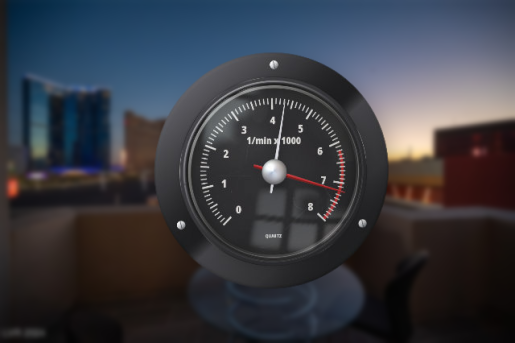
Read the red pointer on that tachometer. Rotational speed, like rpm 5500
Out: rpm 7200
